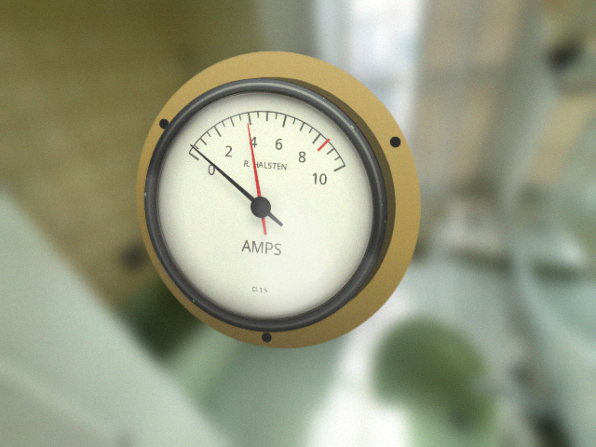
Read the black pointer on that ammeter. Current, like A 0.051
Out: A 0.5
